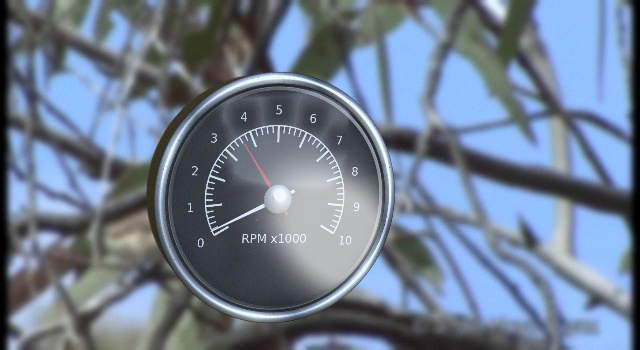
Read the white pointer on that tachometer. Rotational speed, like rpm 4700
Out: rpm 200
